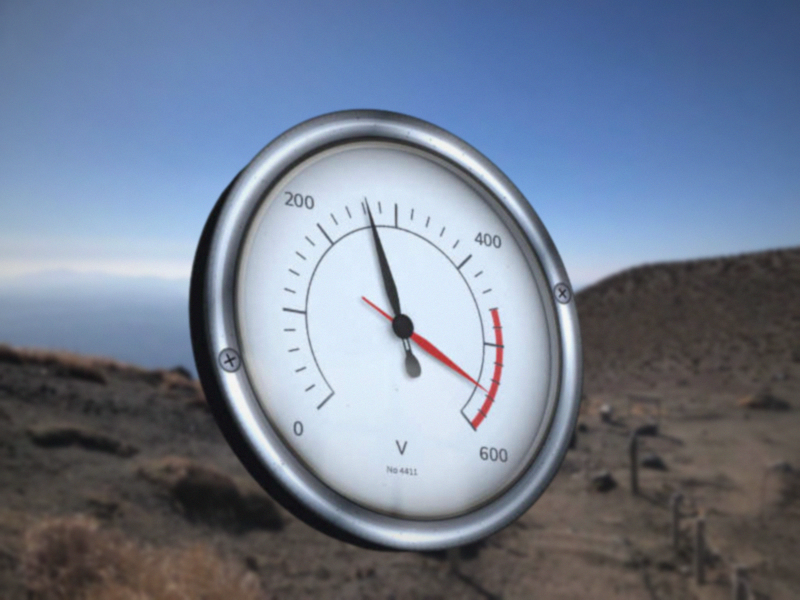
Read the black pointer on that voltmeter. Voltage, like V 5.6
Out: V 260
